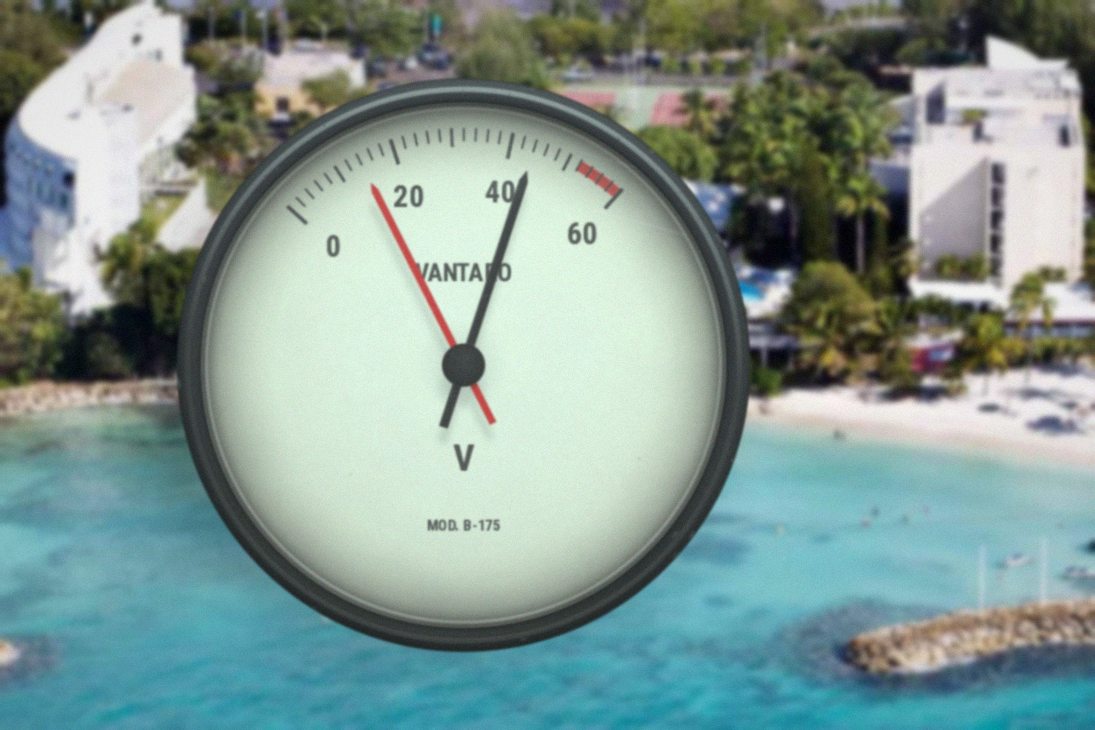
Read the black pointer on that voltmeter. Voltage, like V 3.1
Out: V 44
